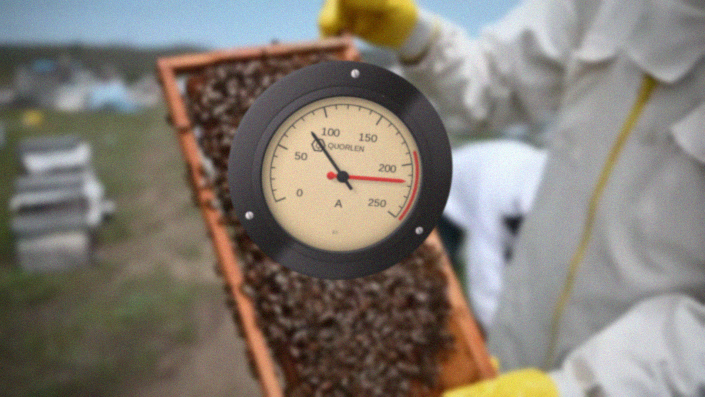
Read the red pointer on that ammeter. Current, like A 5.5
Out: A 215
